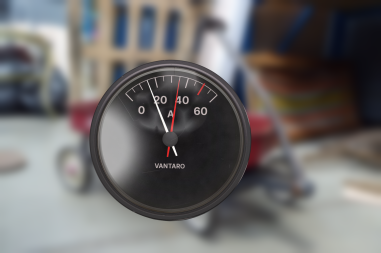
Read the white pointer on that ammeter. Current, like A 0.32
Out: A 15
